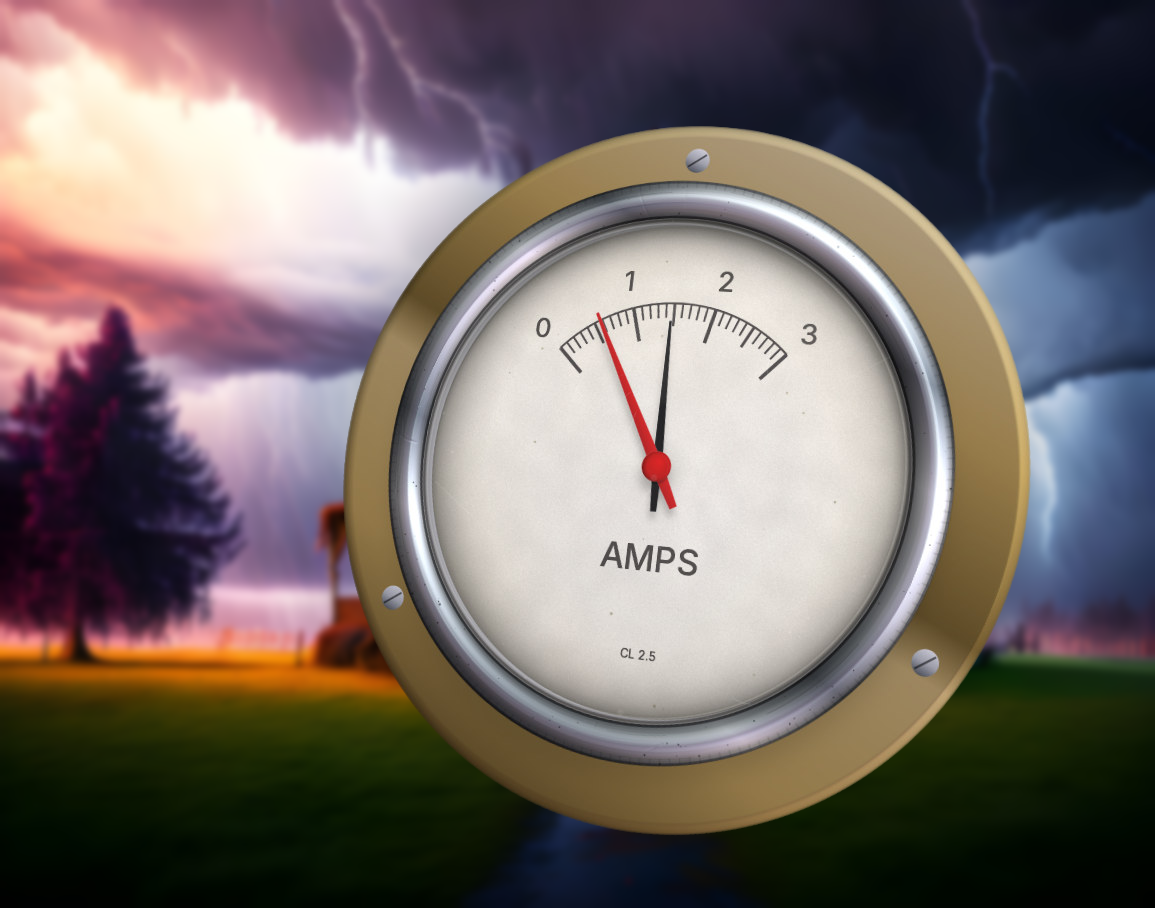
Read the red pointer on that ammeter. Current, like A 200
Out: A 0.6
